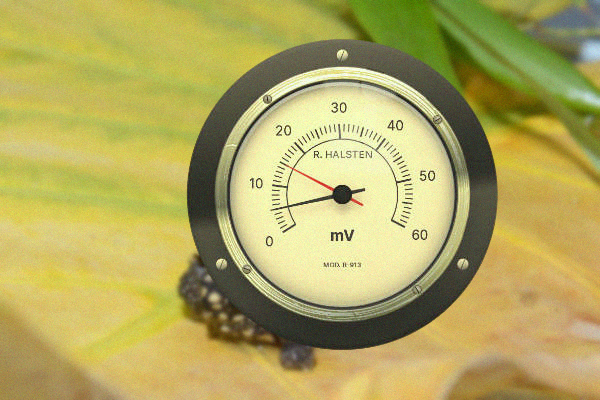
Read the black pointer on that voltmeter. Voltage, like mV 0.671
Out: mV 5
